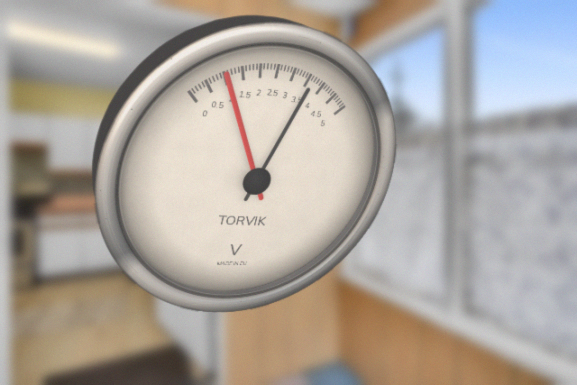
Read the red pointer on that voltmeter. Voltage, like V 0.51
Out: V 1
